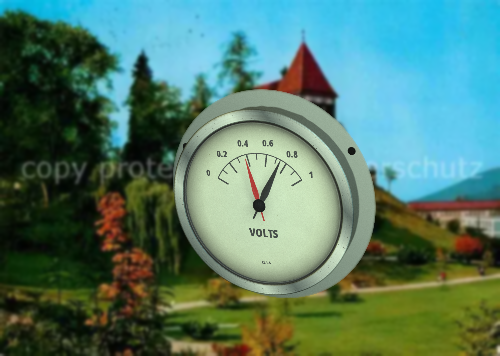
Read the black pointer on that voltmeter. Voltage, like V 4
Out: V 0.75
